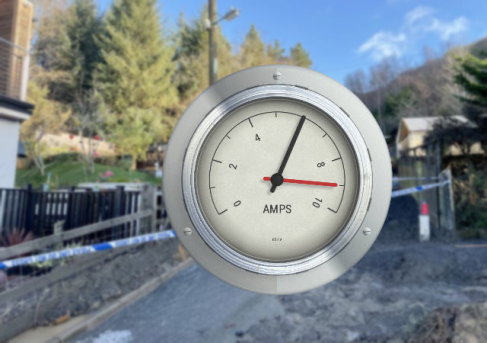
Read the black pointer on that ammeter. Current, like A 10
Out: A 6
